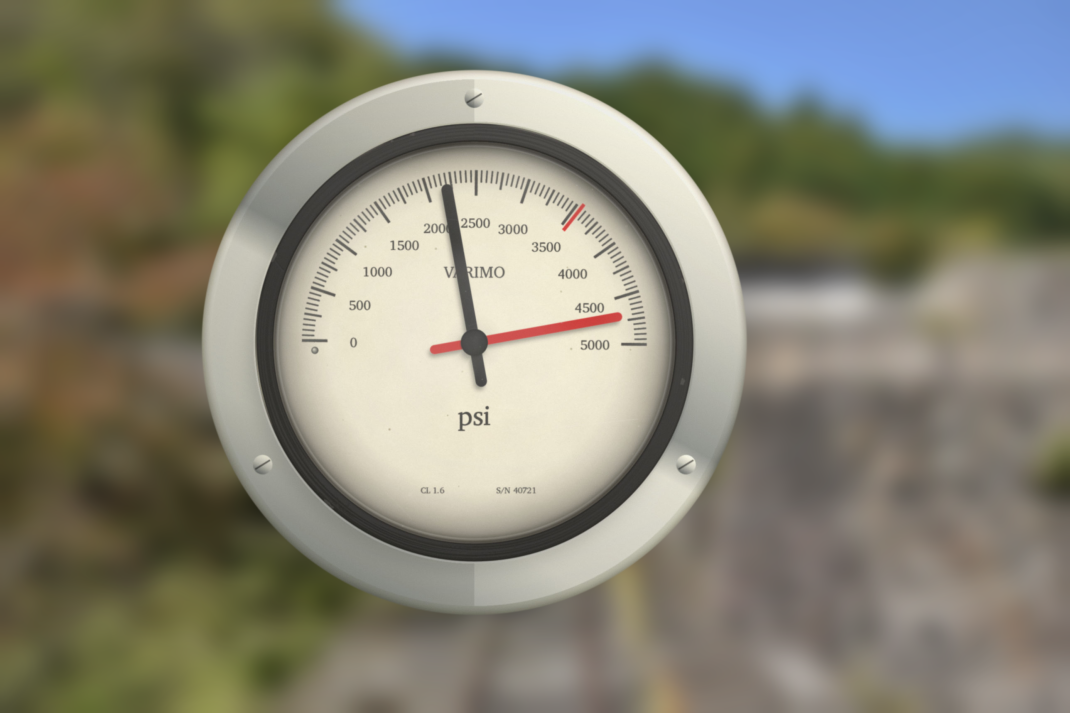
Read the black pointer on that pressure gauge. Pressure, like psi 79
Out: psi 2200
